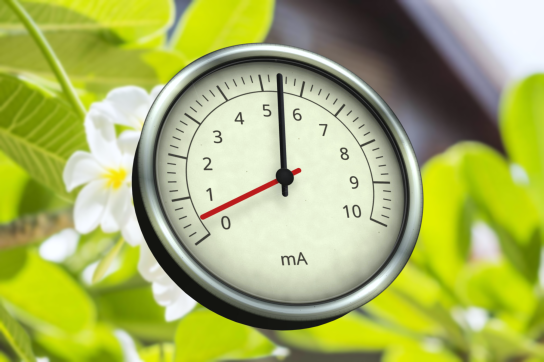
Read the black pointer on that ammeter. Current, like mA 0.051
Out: mA 5.4
